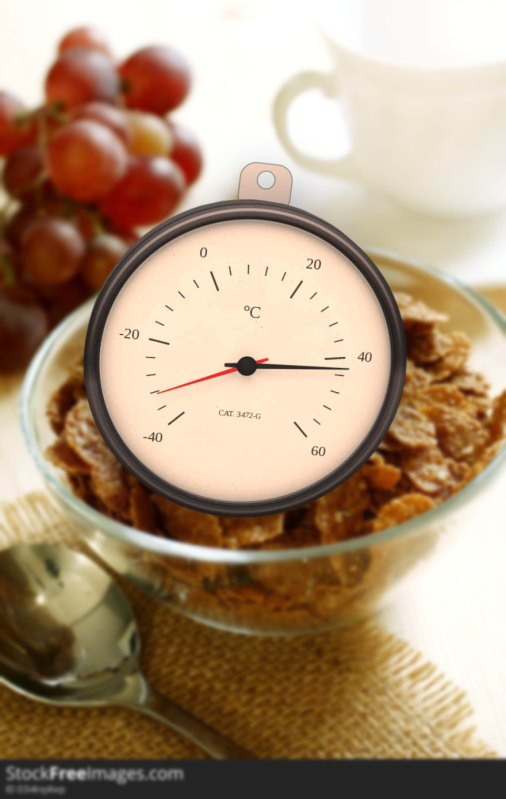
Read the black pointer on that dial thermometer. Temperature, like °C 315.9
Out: °C 42
